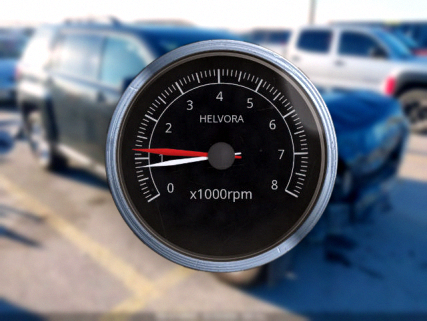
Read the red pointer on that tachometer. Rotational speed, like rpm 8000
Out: rpm 1200
